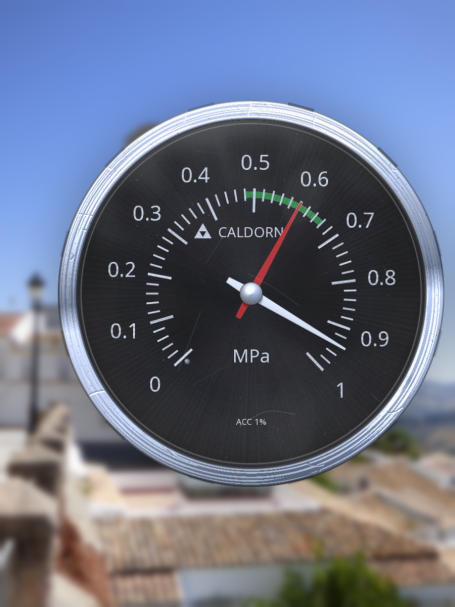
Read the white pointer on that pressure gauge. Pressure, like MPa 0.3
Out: MPa 0.94
